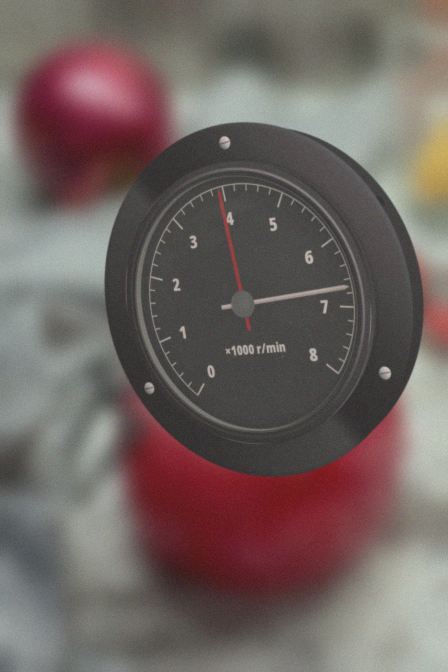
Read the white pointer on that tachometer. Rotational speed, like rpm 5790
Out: rpm 6700
